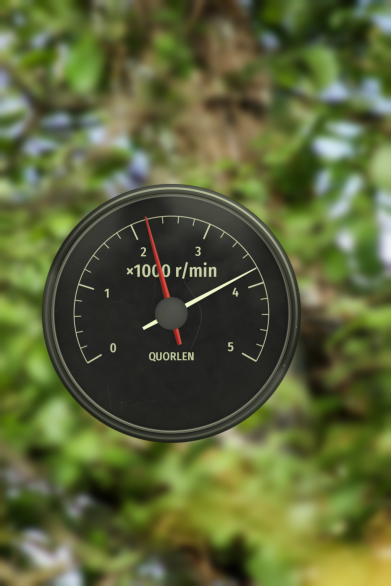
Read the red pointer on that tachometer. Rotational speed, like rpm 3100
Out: rpm 2200
